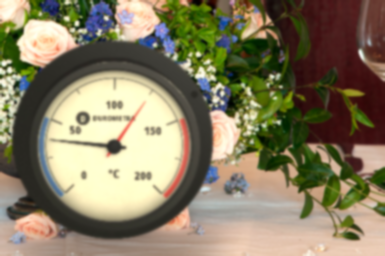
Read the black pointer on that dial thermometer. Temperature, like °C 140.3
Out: °C 37.5
